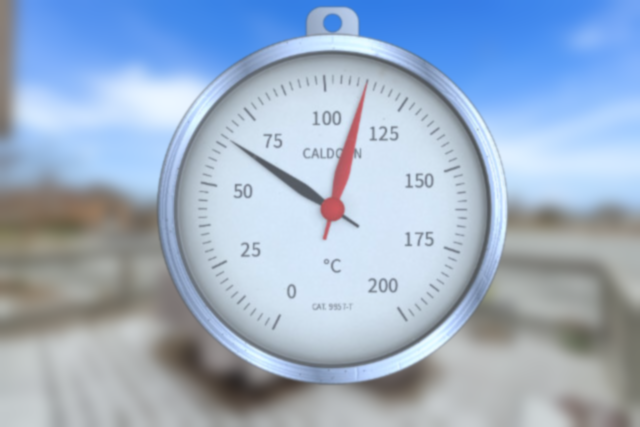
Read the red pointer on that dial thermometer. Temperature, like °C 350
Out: °C 112.5
